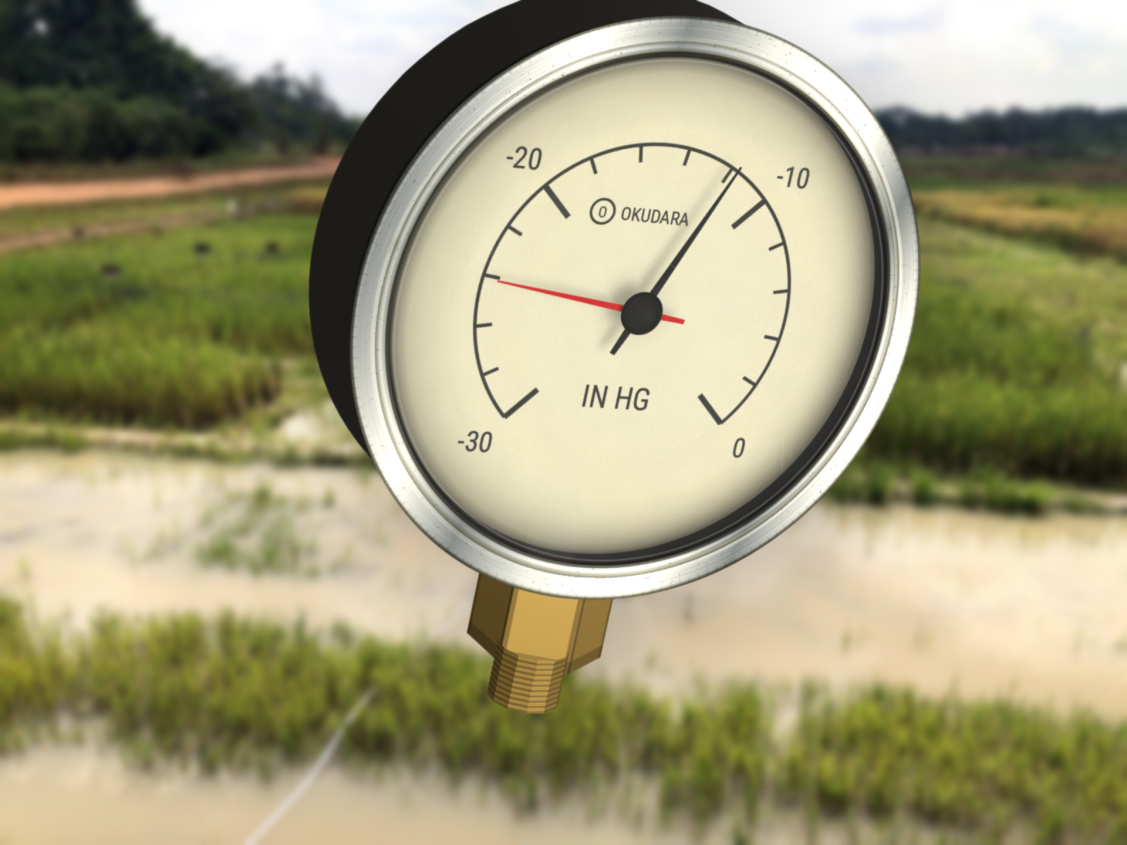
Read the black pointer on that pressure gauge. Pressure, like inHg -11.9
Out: inHg -12
